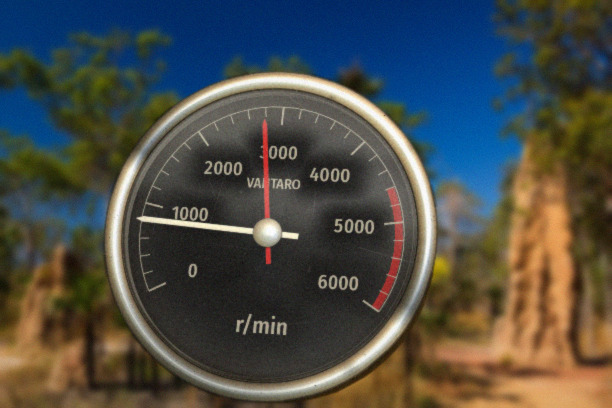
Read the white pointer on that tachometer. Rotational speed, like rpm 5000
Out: rpm 800
